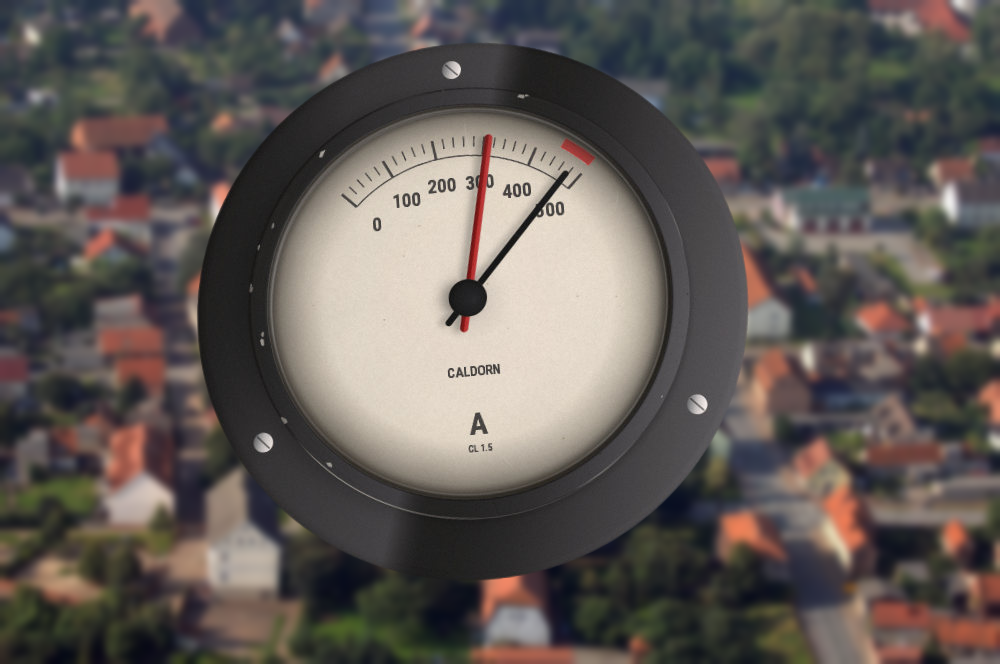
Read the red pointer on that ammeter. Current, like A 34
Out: A 310
